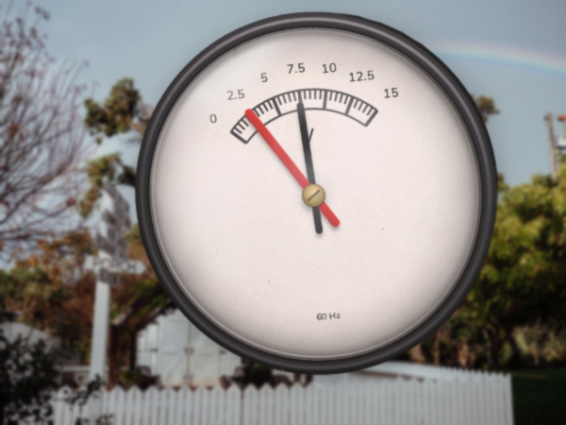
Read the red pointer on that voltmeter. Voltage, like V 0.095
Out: V 2.5
